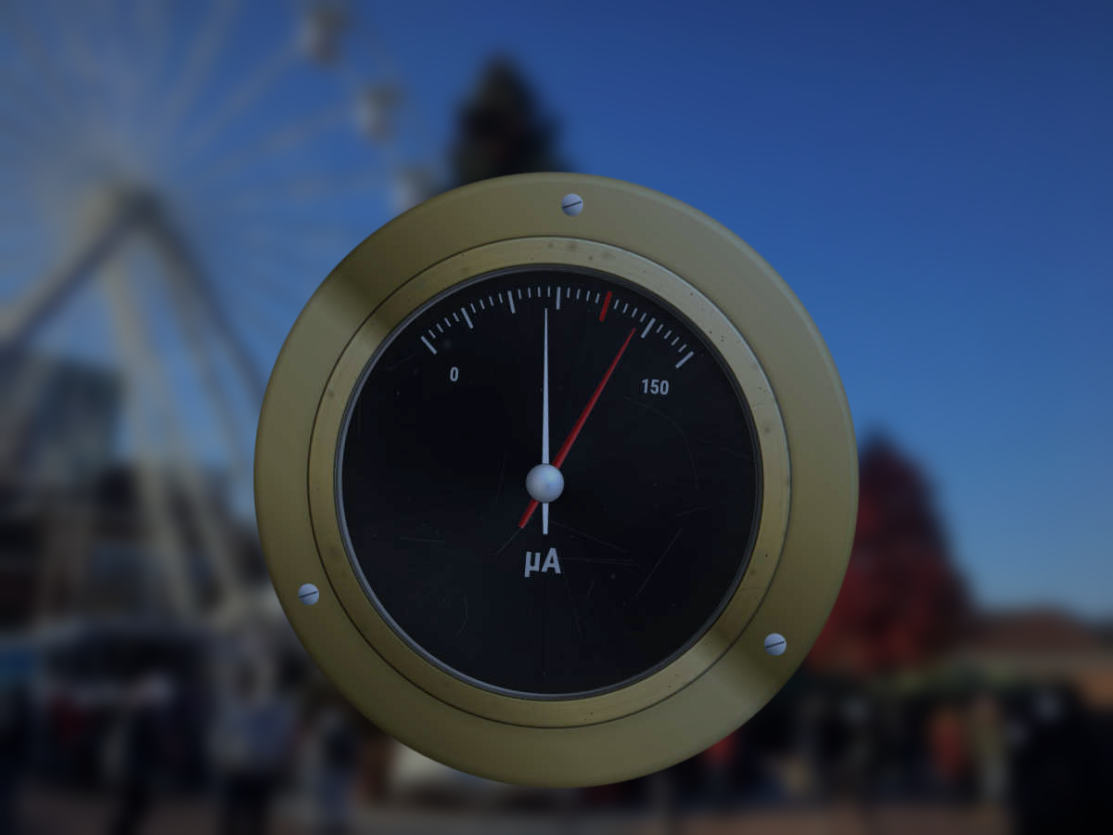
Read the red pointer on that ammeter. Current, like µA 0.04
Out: µA 120
